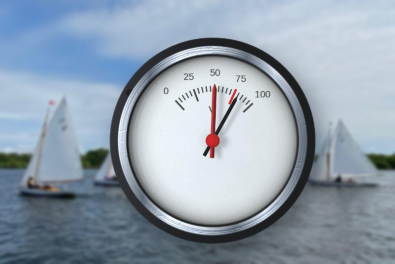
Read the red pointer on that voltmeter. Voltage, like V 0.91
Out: V 50
